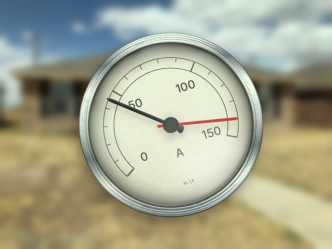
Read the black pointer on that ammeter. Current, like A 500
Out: A 45
